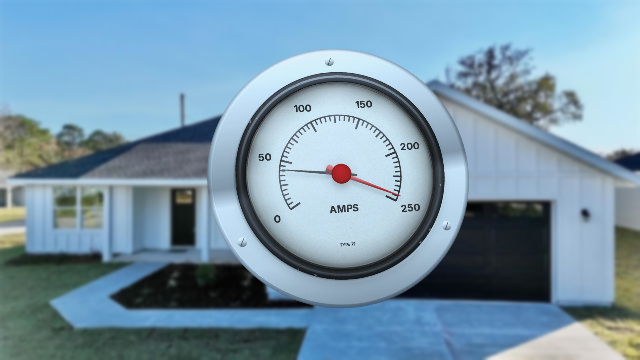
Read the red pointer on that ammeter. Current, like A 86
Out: A 245
